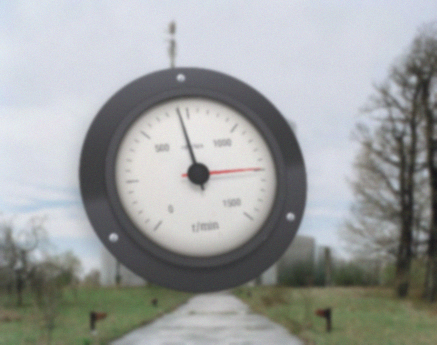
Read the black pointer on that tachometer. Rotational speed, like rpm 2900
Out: rpm 700
